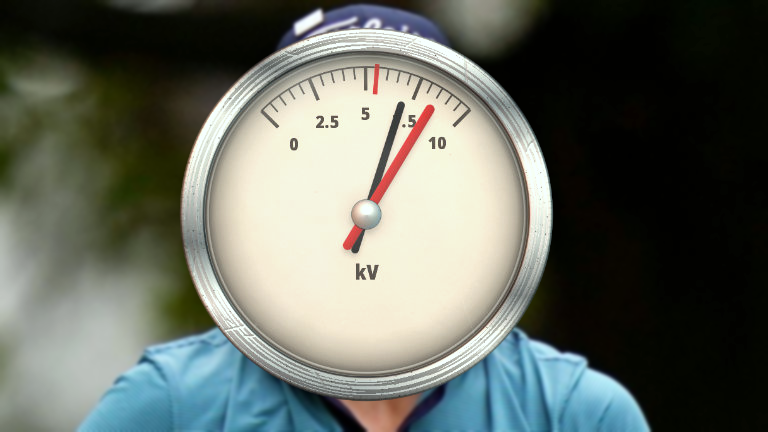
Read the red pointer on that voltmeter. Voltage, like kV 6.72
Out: kV 8.5
